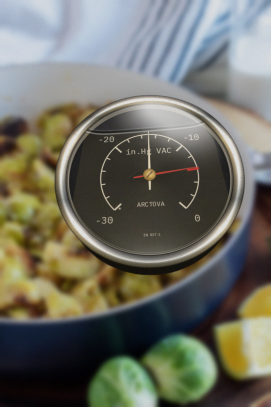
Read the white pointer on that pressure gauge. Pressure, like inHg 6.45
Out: inHg -15
